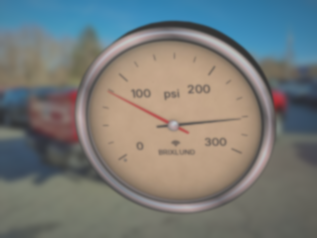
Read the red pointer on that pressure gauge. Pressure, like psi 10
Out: psi 80
